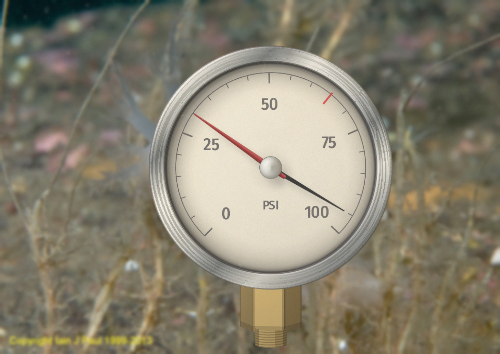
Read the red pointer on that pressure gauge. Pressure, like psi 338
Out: psi 30
